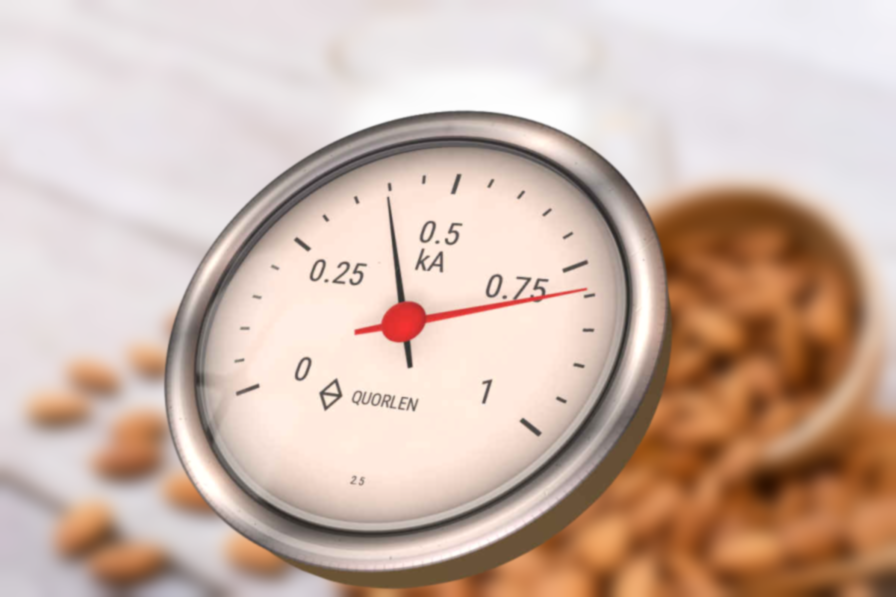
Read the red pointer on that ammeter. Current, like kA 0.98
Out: kA 0.8
